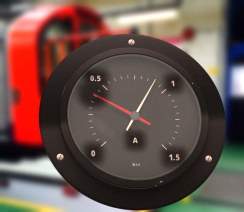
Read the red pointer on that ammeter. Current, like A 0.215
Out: A 0.4
